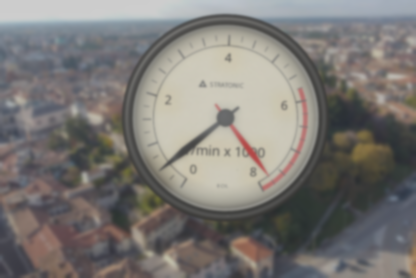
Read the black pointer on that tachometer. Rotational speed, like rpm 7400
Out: rpm 500
